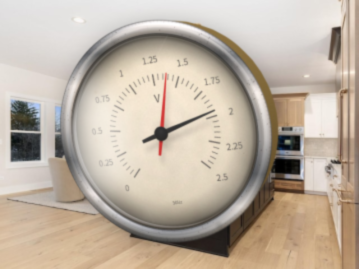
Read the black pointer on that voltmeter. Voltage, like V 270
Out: V 1.95
